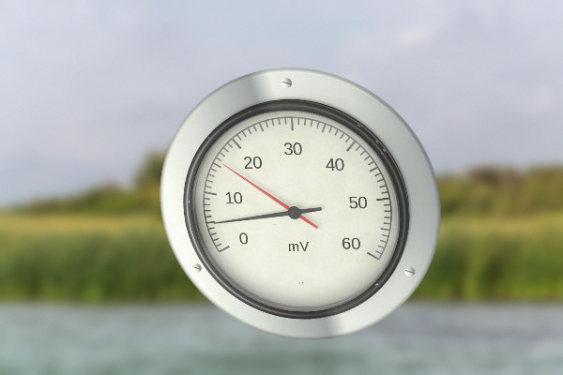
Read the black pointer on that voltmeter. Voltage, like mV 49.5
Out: mV 5
